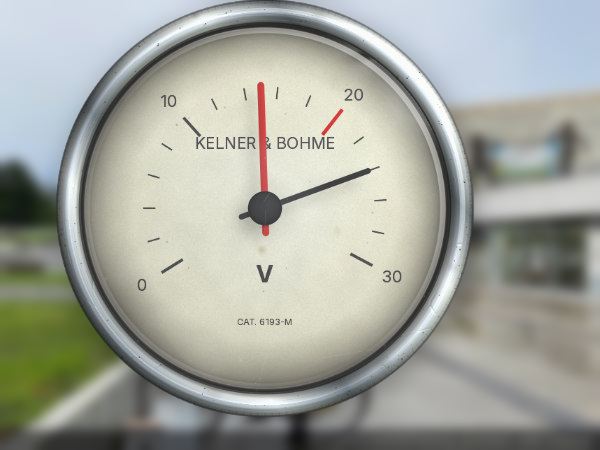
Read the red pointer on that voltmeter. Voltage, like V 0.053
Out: V 15
